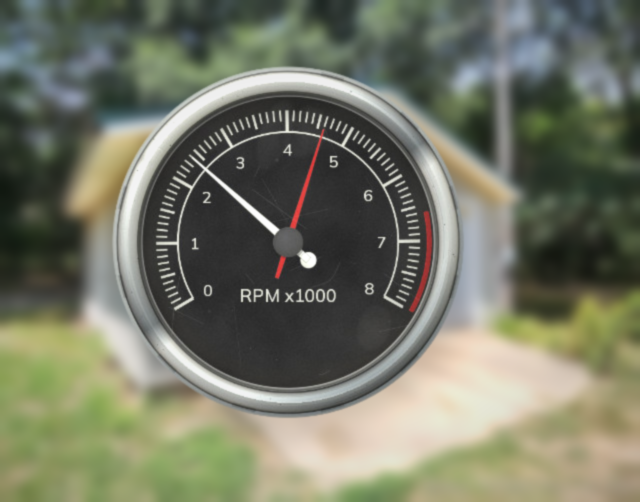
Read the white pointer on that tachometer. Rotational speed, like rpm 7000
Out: rpm 2400
